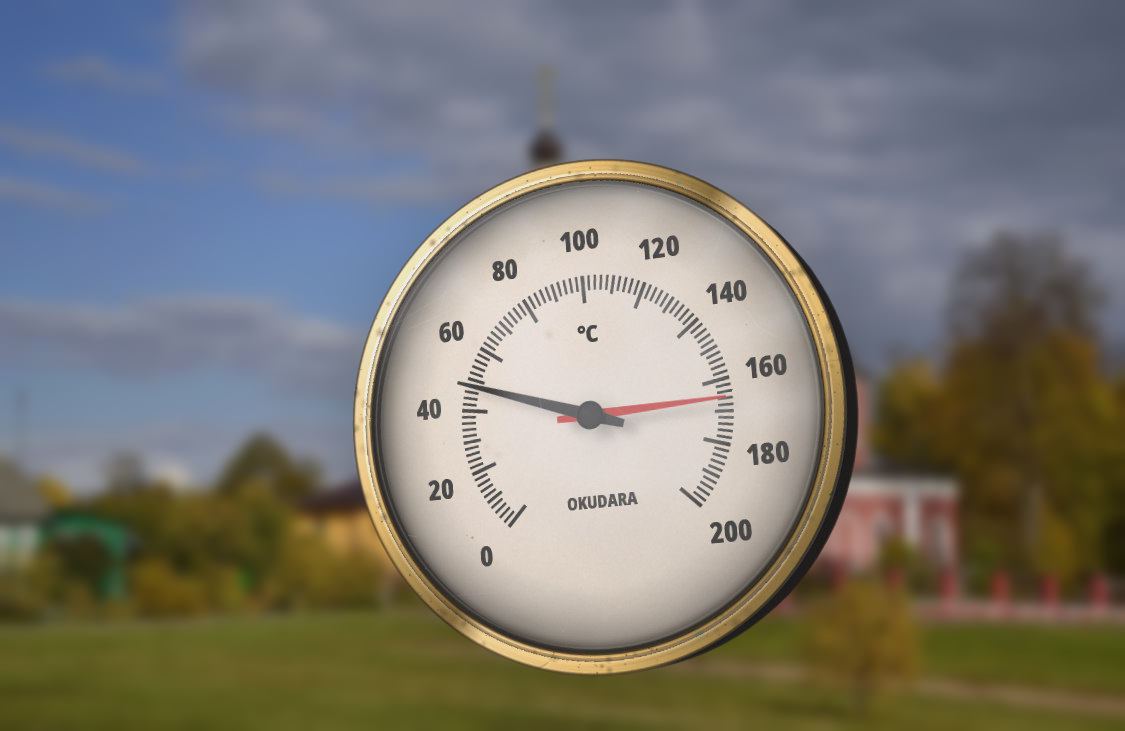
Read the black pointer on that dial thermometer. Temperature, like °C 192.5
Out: °C 48
